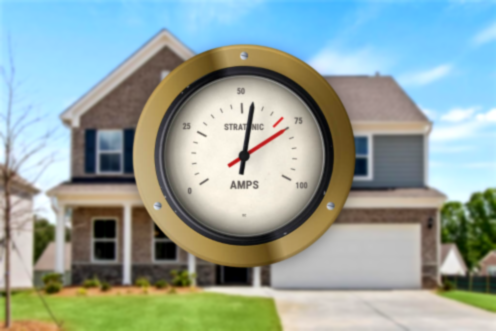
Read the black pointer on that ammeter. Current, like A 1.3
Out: A 55
